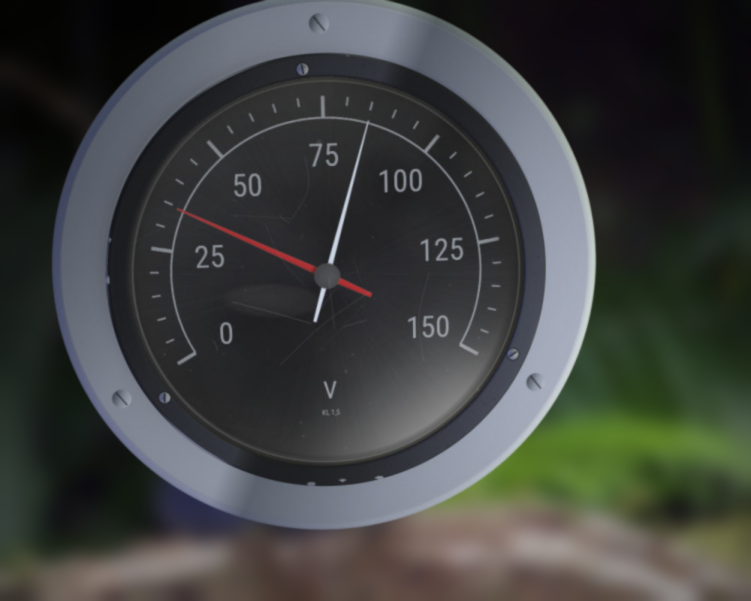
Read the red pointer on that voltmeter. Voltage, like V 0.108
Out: V 35
